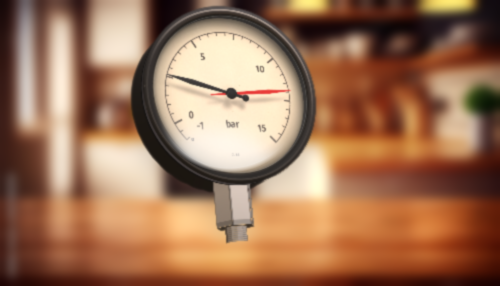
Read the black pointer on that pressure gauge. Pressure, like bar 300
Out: bar 2.5
